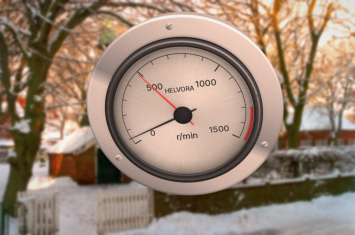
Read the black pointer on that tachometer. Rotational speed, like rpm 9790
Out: rpm 50
